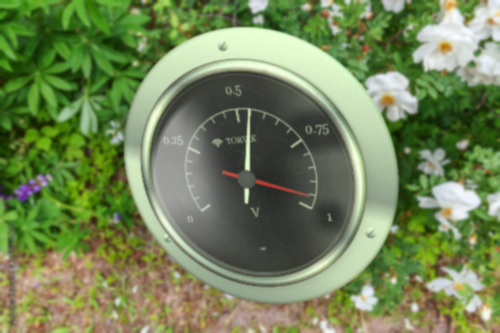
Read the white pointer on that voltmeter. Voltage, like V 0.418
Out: V 0.55
